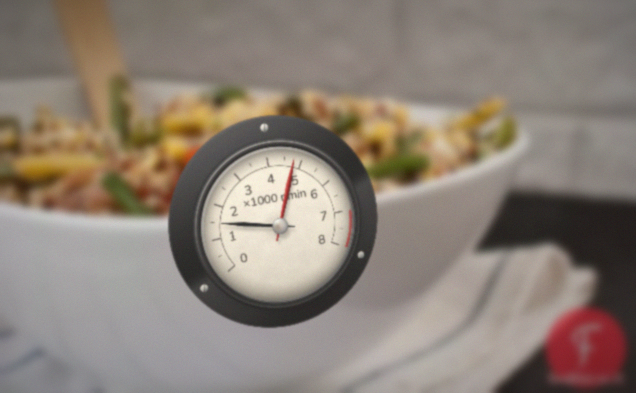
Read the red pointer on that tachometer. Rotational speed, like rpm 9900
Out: rpm 4750
